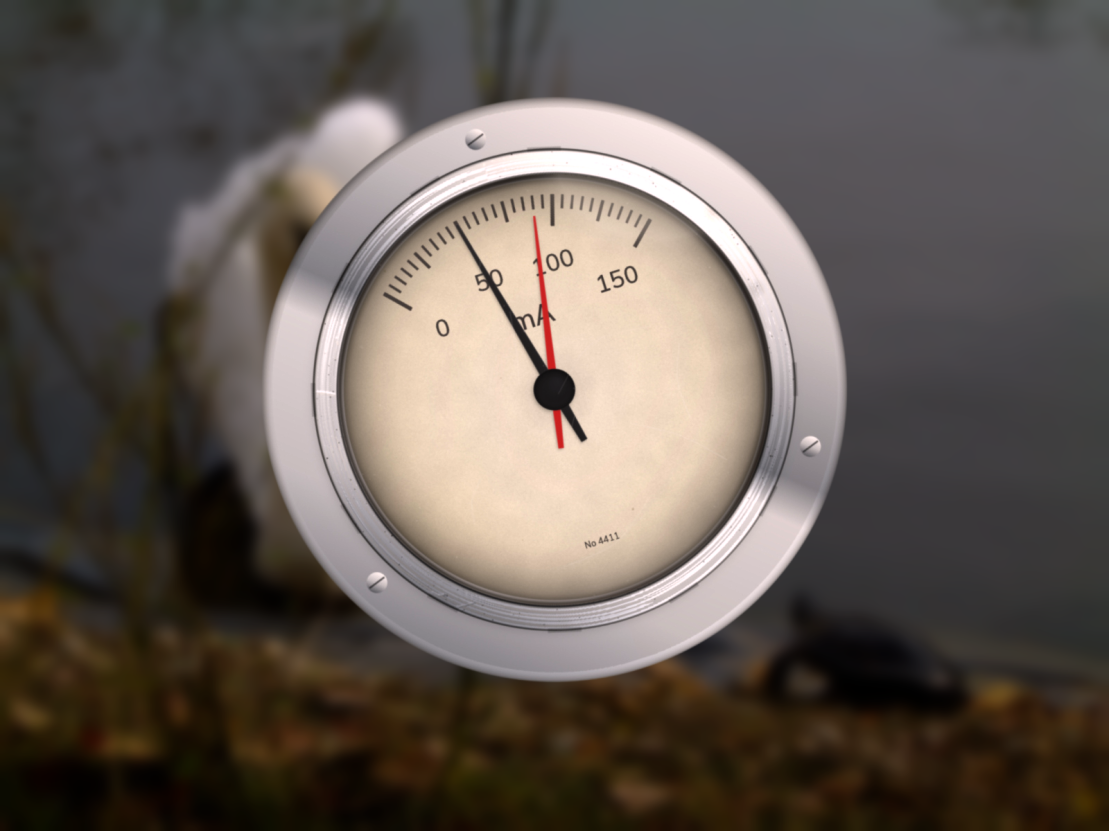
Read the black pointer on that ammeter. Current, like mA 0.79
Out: mA 50
